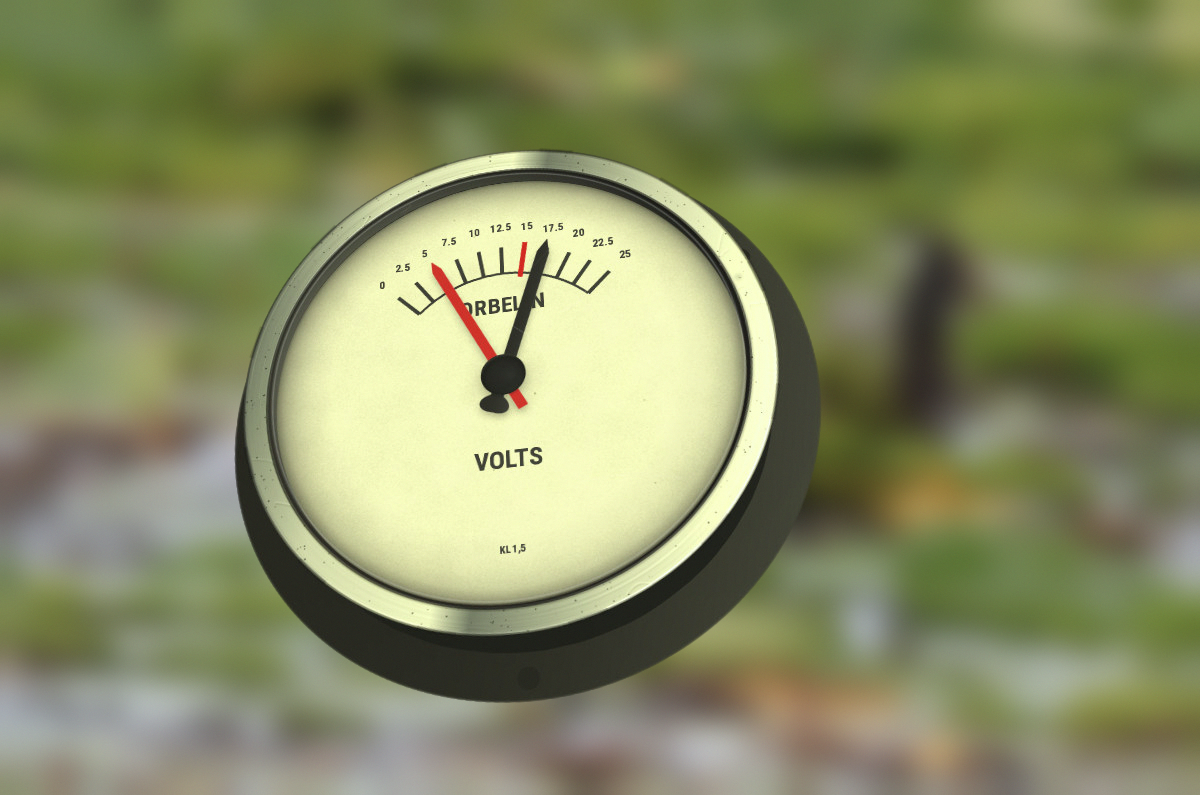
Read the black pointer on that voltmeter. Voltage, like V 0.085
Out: V 17.5
